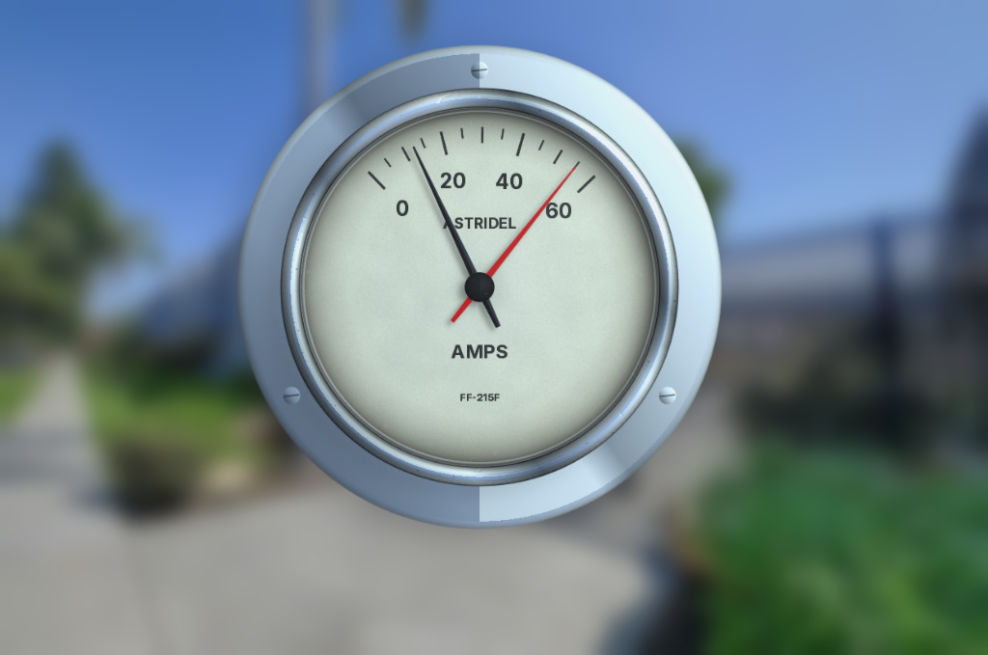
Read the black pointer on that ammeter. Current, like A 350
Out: A 12.5
